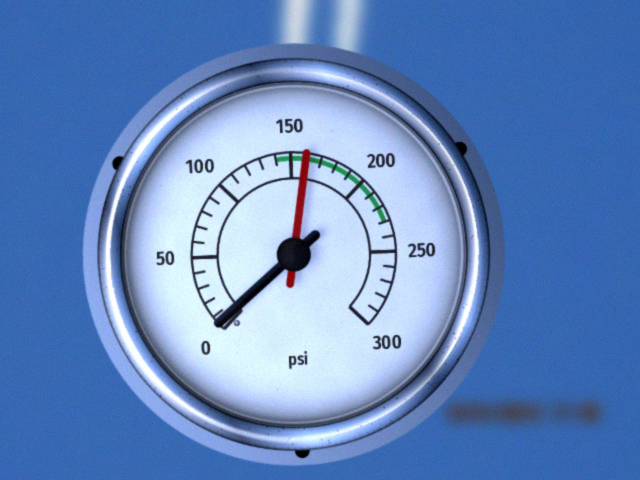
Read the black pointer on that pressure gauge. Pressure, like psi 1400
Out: psi 5
